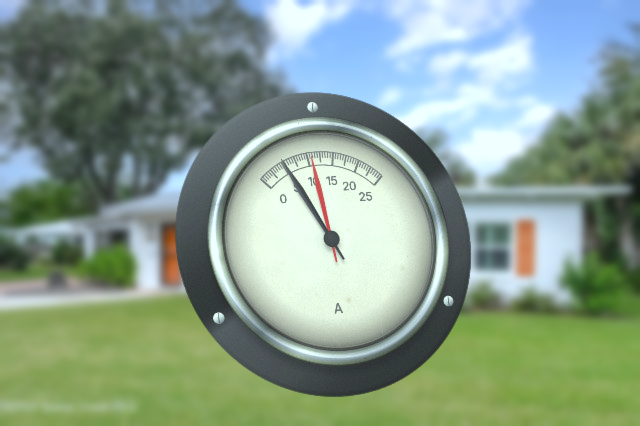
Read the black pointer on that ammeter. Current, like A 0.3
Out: A 5
